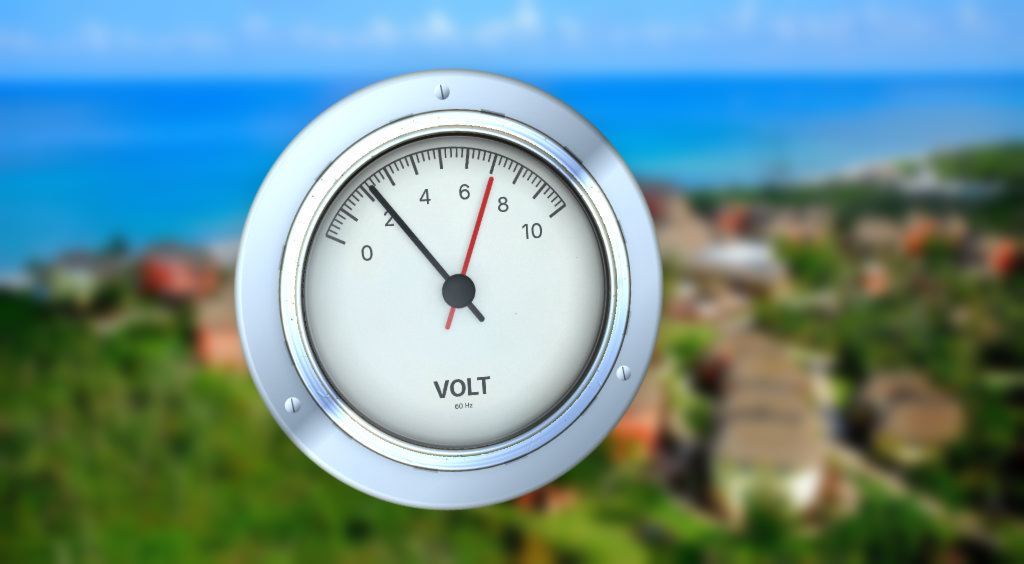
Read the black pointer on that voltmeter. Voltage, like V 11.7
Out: V 2.2
